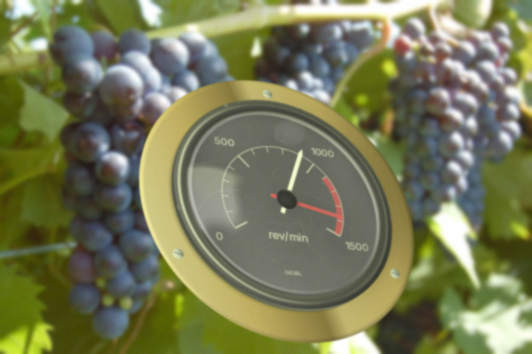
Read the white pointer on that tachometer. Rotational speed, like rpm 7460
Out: rpm 900
